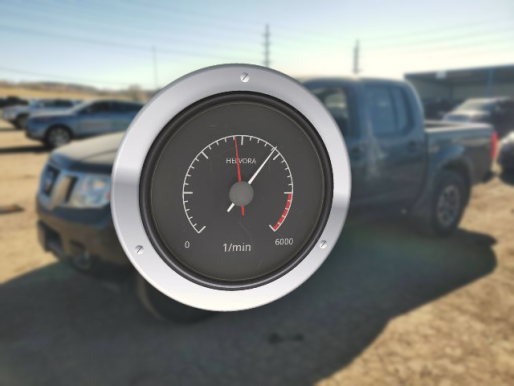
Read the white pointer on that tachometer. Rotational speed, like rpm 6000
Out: rpm 3800
